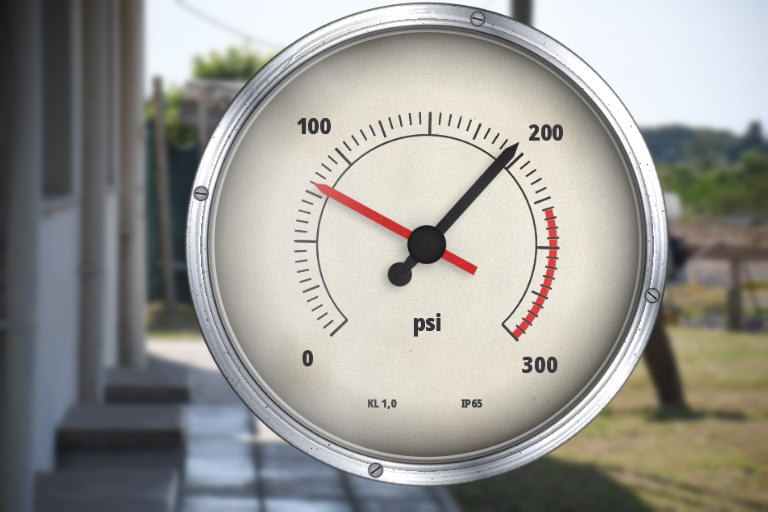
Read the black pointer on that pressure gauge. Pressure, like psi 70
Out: psi 195
